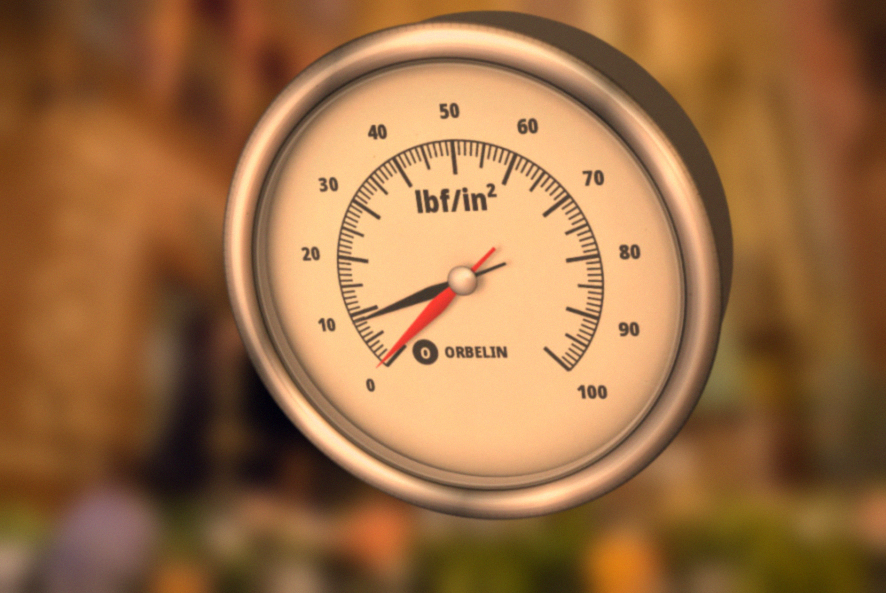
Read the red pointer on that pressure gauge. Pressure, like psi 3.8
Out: psi 1
